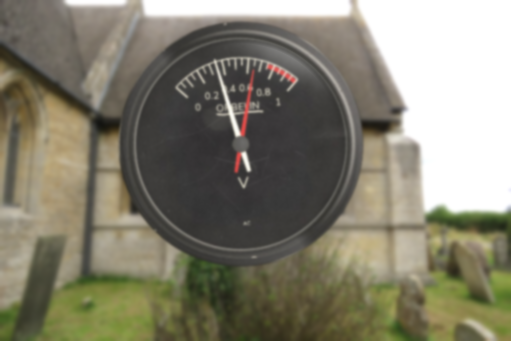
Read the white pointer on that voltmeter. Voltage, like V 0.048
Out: V 0.35
